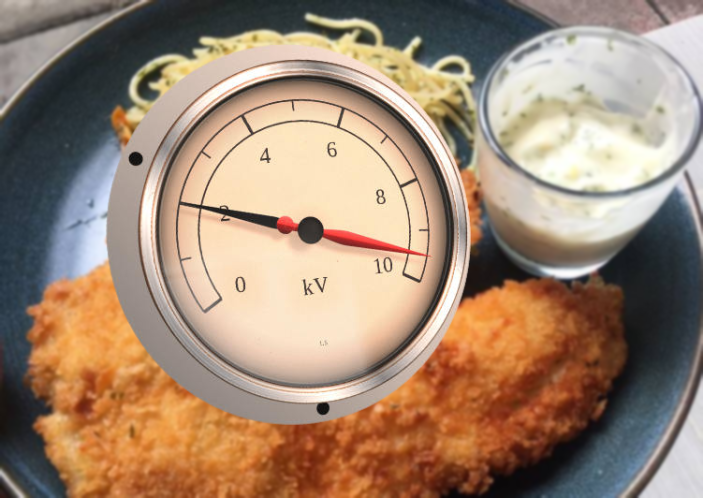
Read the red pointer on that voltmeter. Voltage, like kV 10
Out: kV 9.5
